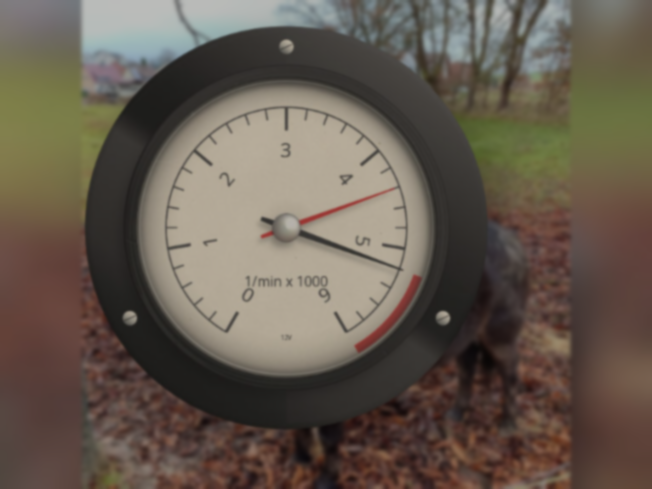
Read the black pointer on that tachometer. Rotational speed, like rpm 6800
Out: rpm 5200
